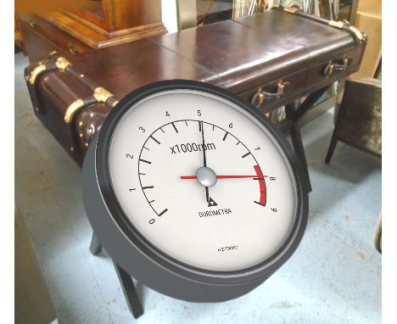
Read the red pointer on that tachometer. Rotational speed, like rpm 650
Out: rpm 8000
